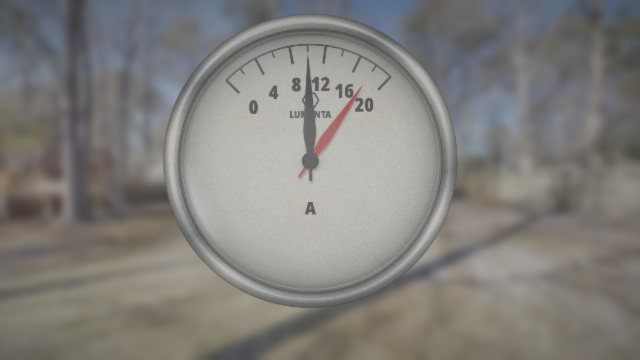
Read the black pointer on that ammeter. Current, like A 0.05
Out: A 10
